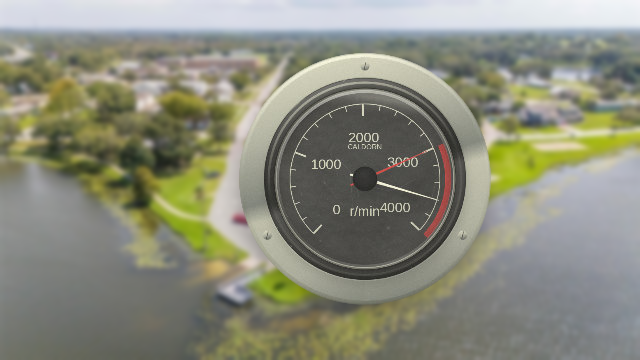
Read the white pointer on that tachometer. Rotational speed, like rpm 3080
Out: rpm 3600
